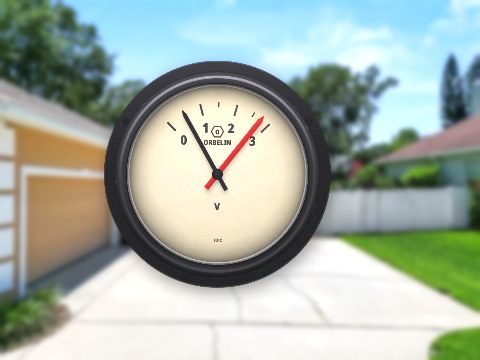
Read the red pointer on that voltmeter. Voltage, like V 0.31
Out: V 2.75
